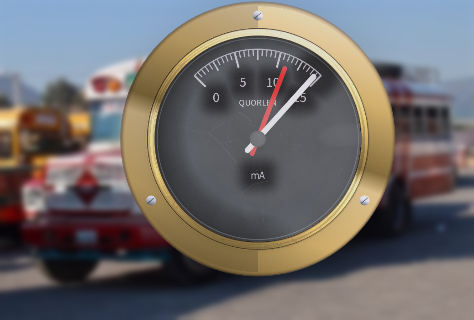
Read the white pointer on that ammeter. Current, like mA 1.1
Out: mA 14.5
